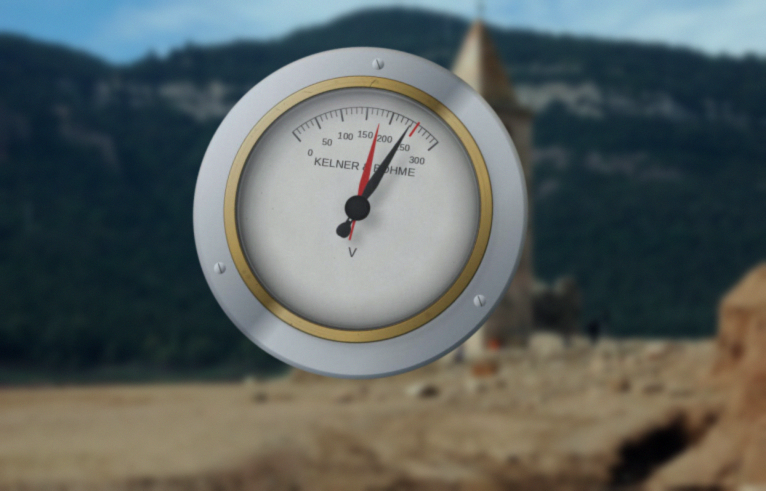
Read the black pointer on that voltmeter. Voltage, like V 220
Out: V 240
